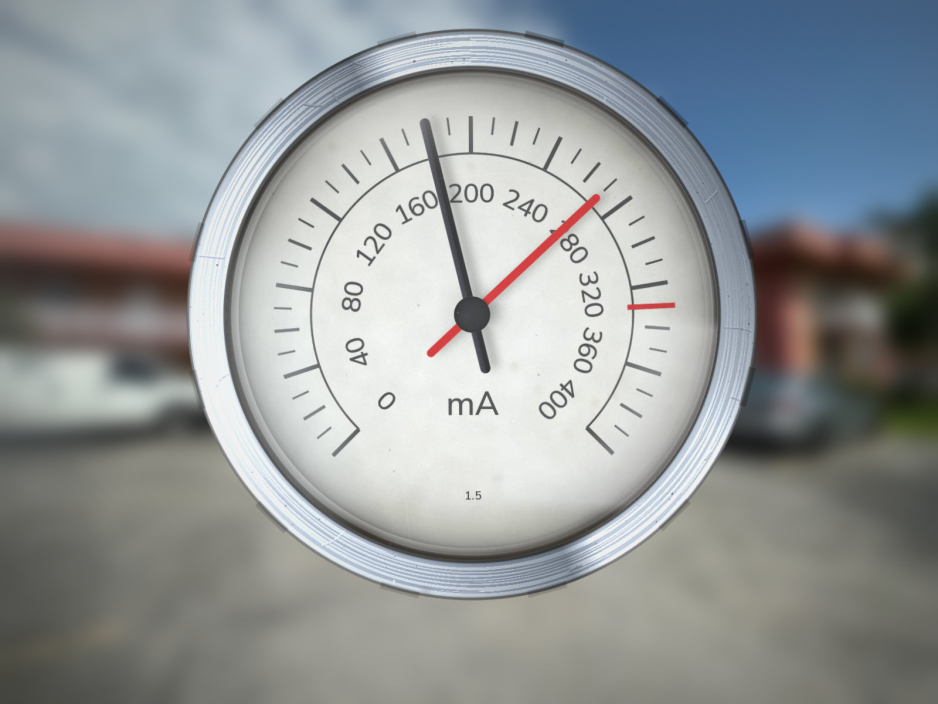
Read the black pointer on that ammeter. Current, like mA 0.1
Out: mA 180
